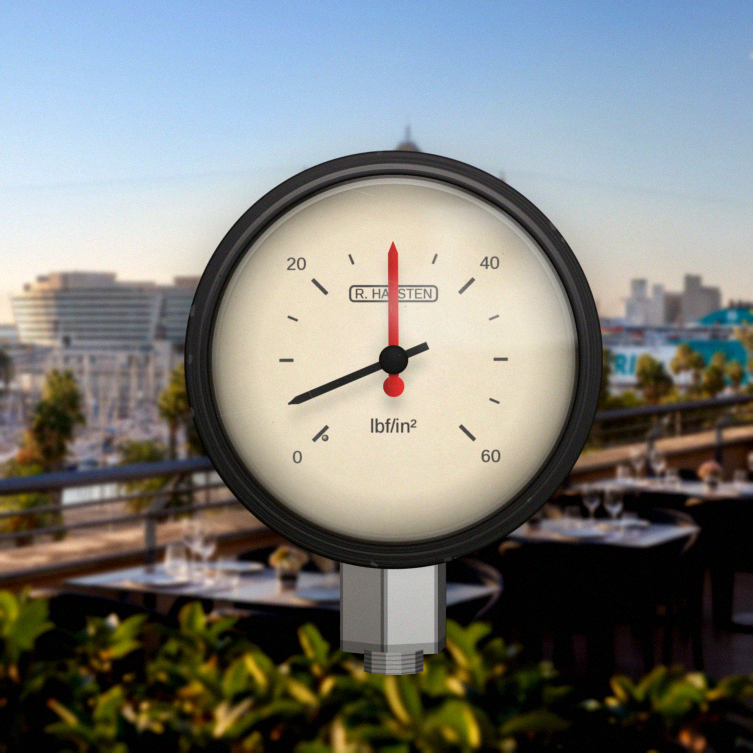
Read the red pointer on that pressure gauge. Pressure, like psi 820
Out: psi 30
